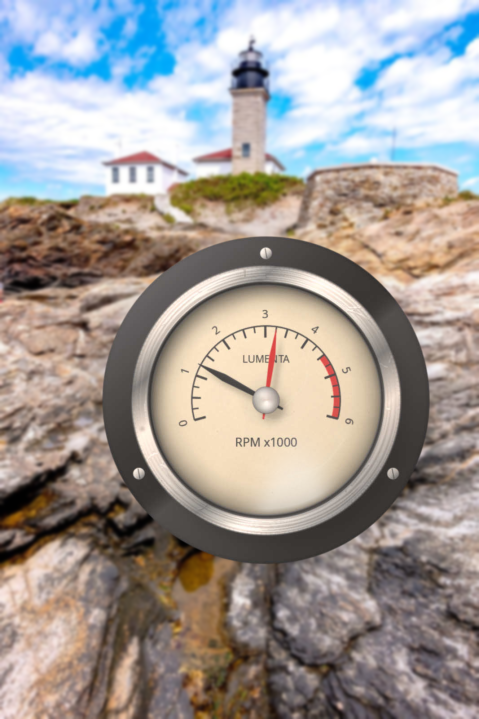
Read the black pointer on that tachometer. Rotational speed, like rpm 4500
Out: rpm 1250
